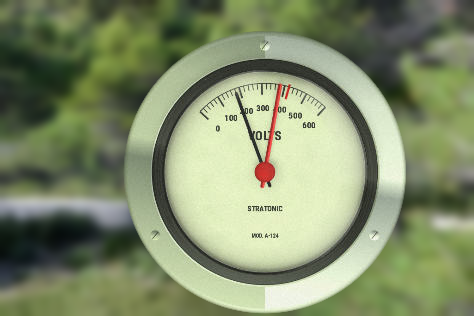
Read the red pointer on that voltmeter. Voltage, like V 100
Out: V 380
